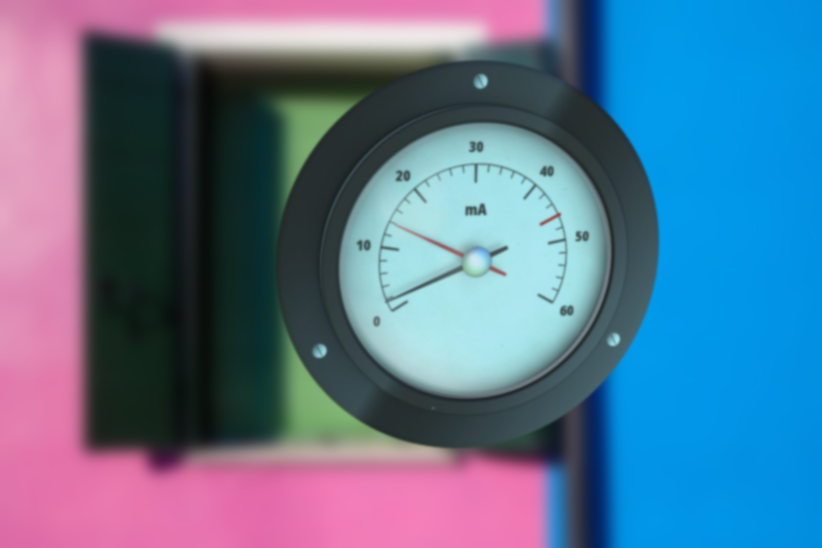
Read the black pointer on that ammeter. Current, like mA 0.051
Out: mA 2
